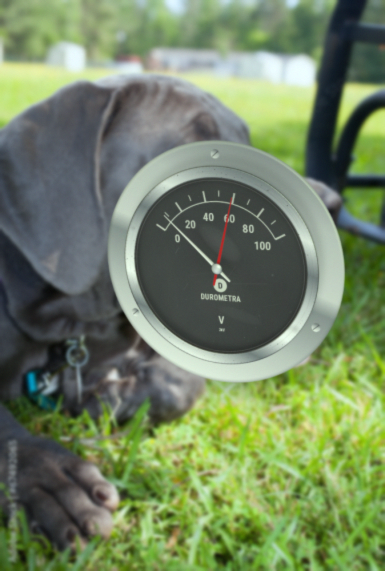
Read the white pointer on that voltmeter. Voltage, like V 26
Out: V 10
